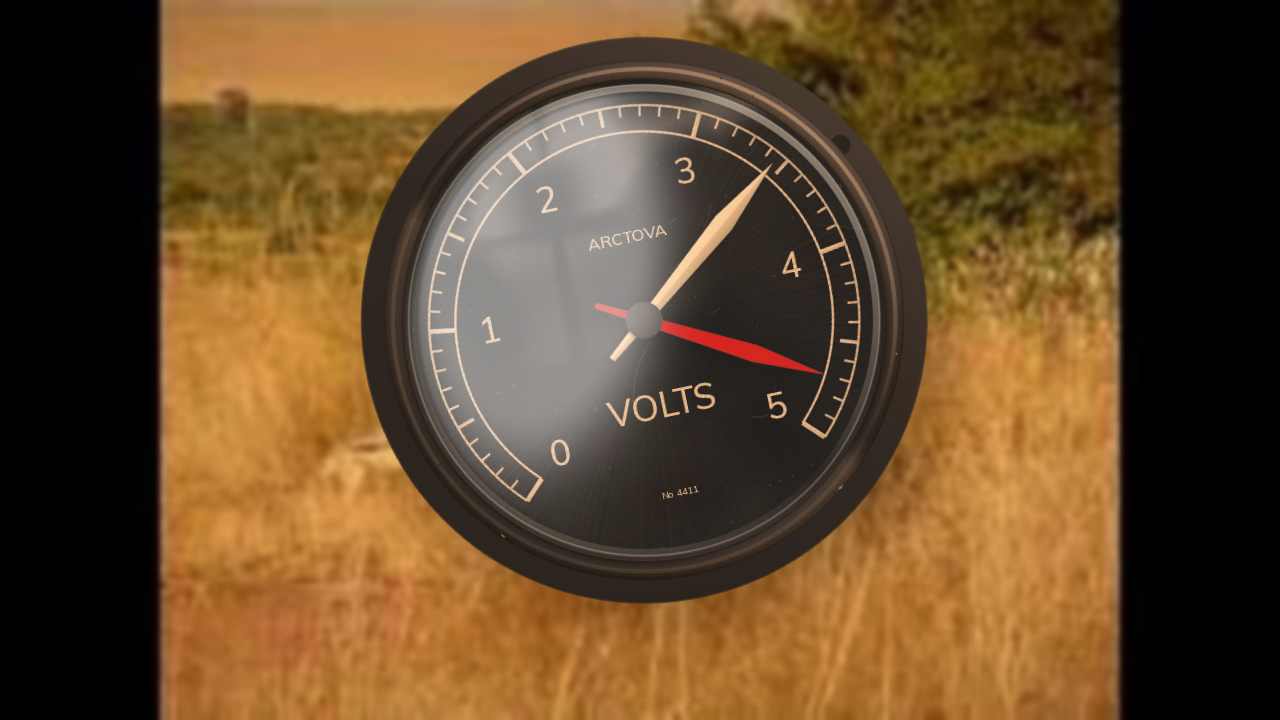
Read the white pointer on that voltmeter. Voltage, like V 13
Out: V 3.45
